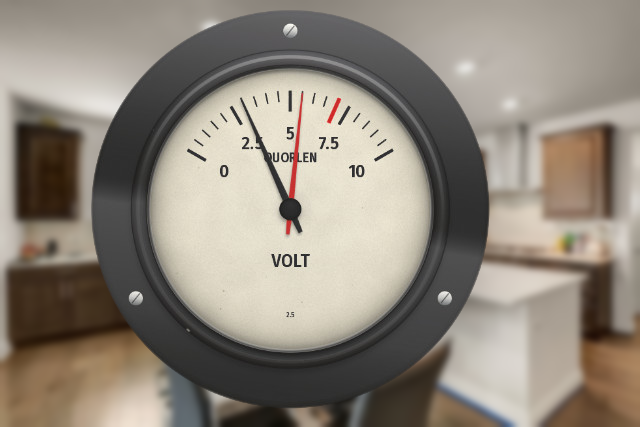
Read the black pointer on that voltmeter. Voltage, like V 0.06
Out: V 3
